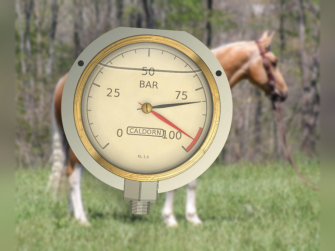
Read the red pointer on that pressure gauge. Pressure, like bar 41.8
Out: bar 95
